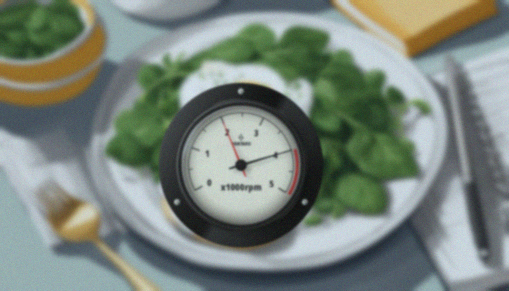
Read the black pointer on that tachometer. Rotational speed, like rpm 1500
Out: rpm 4000
